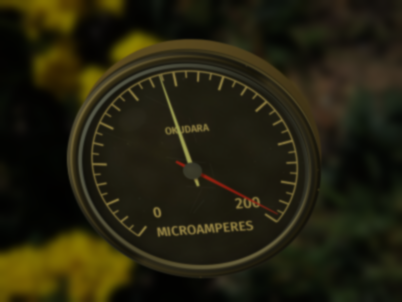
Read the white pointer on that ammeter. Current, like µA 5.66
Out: µA 95
